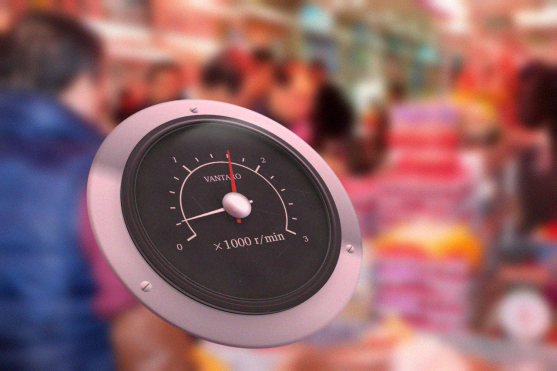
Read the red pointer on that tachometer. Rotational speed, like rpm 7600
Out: rpm 1600
